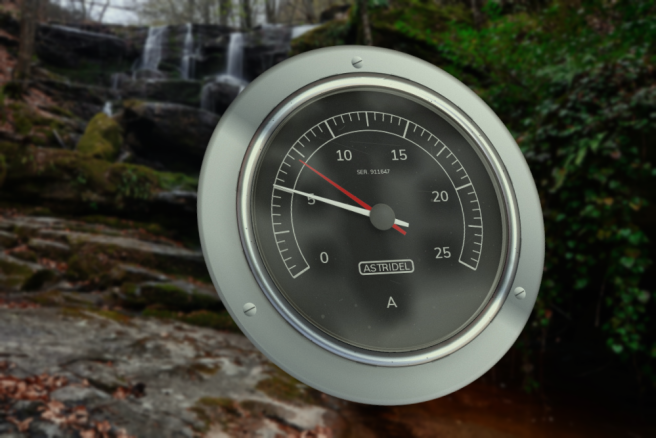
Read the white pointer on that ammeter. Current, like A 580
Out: A 5
